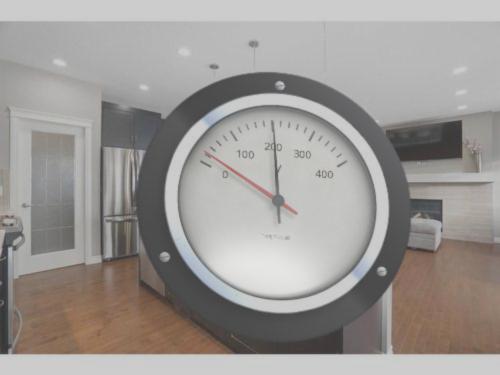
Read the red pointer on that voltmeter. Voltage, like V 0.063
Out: V 20
